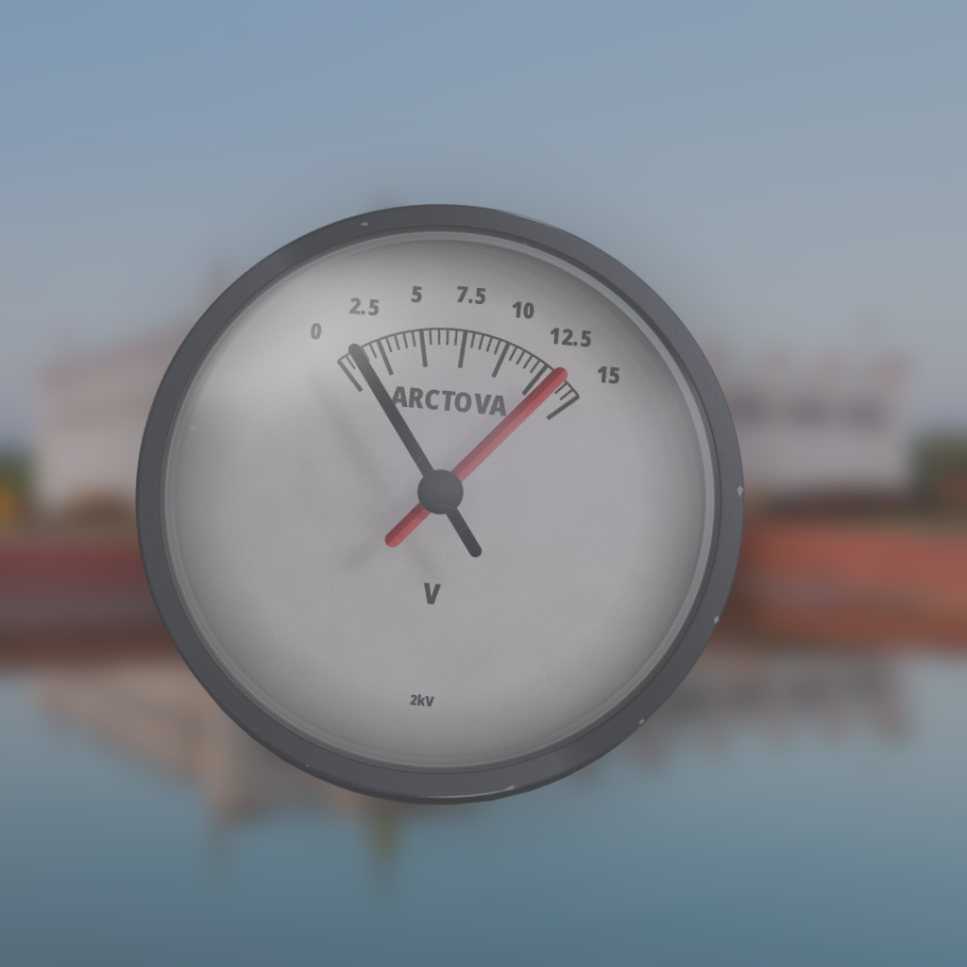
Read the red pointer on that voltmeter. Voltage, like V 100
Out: V 13.5
